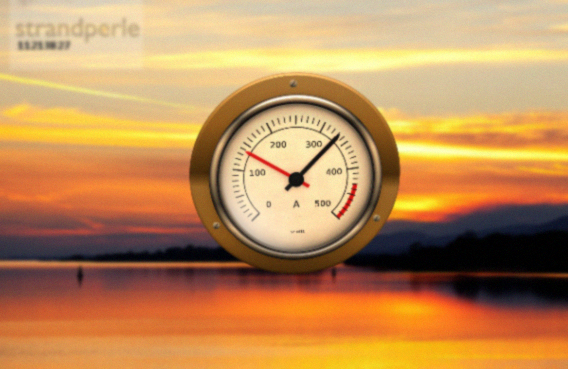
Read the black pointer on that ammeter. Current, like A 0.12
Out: A 330
